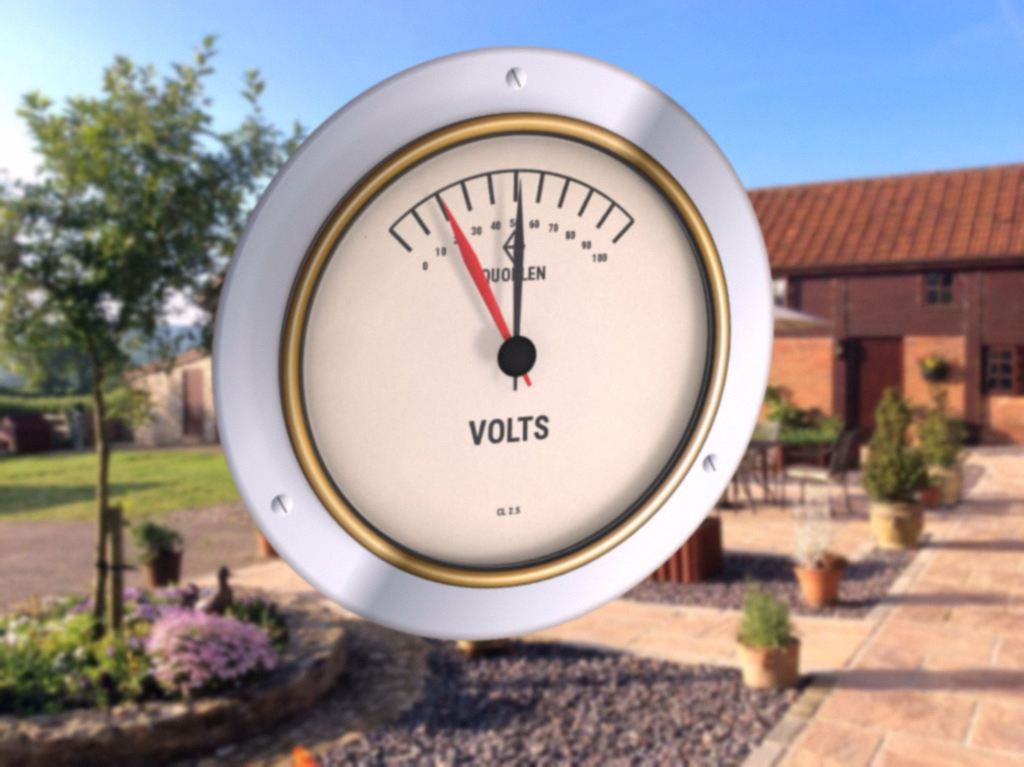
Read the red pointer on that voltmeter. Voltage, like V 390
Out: V 20
